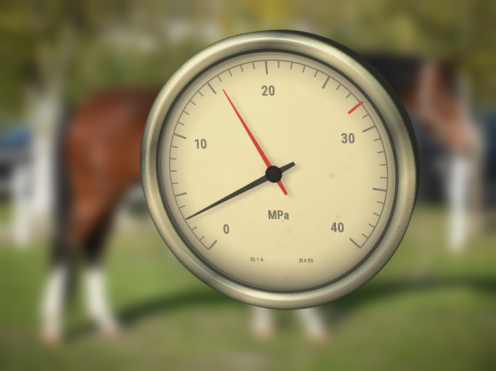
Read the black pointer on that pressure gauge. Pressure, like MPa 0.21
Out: MPa 3
